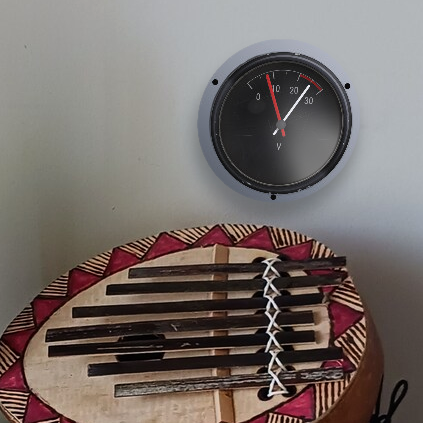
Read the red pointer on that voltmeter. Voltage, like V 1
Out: V 7.5
